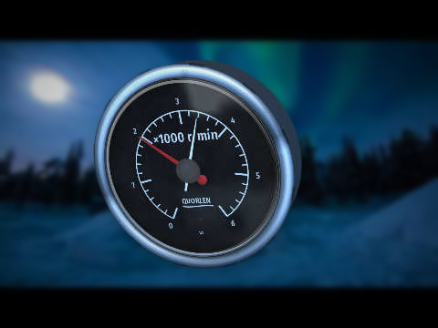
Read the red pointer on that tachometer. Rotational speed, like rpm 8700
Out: rpm 2000
